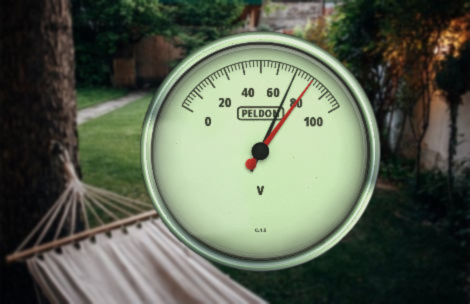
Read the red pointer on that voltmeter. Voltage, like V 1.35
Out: V 80
